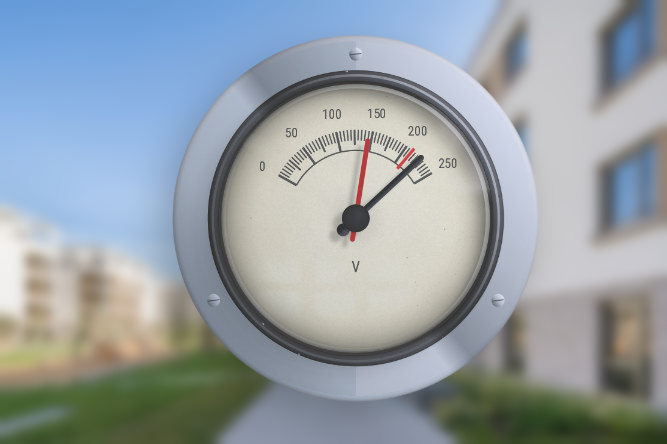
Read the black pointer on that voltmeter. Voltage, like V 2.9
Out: V 225
